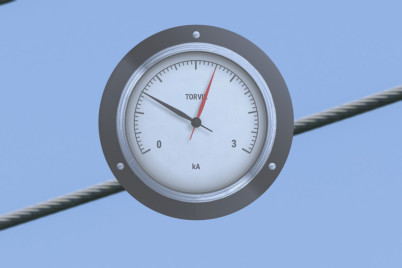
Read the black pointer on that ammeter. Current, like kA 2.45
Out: kA 0.75
